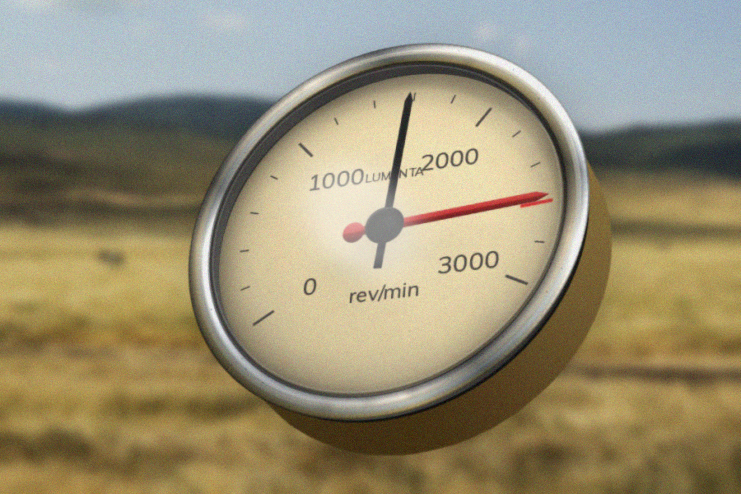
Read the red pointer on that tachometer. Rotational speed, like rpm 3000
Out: rpm 2600
